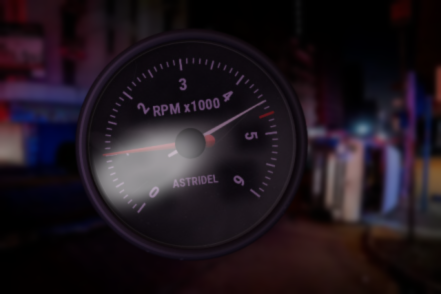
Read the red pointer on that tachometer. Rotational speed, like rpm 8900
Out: rpm 1000
